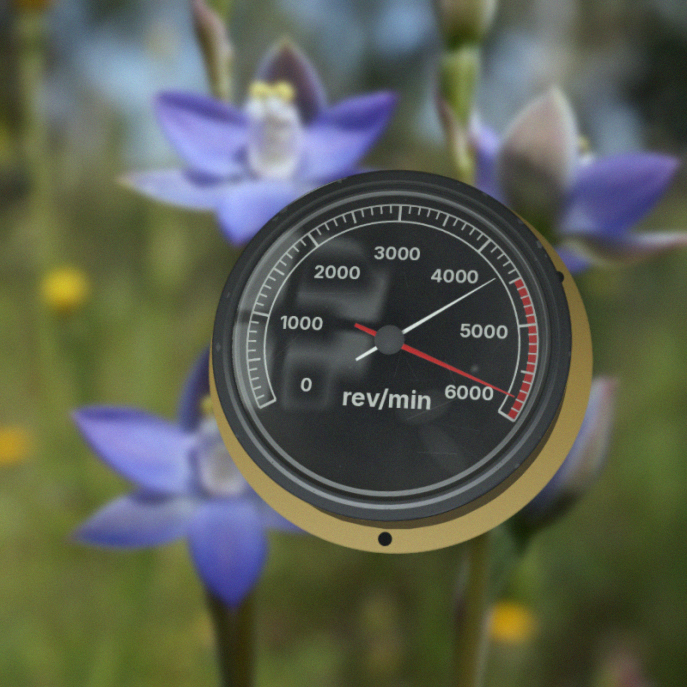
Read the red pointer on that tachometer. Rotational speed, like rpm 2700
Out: rpm 5800
